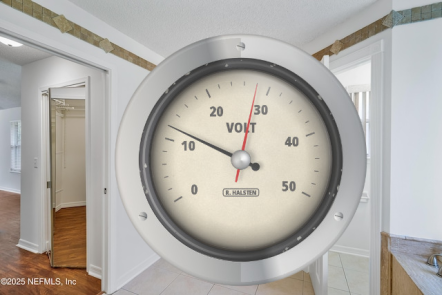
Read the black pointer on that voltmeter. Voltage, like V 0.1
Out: V 12
